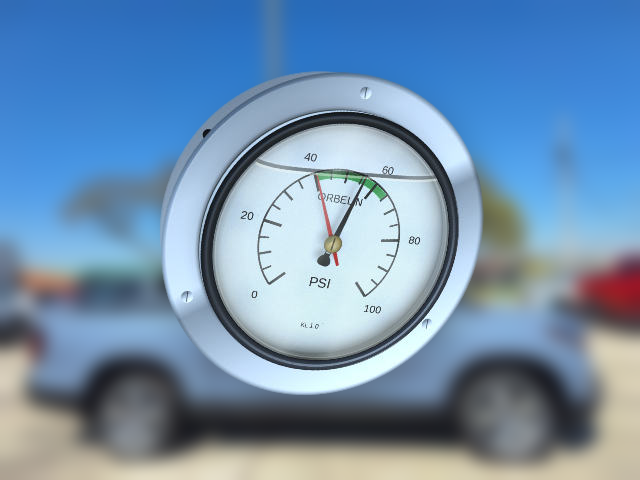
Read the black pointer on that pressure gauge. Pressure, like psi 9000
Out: psi 55
